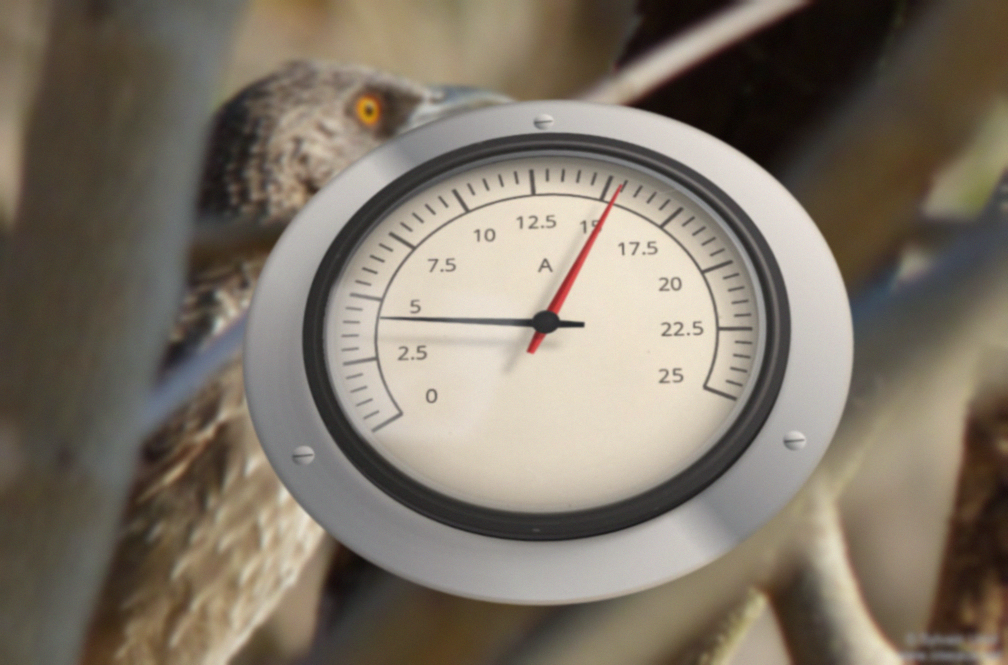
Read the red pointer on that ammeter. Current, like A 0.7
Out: A 15.5
